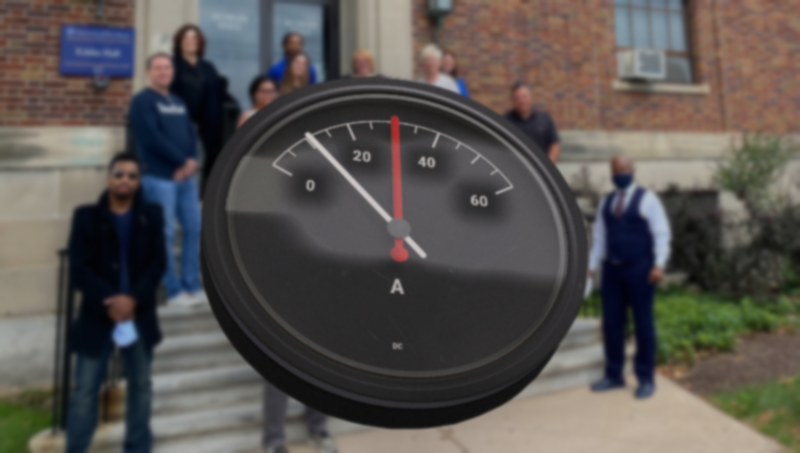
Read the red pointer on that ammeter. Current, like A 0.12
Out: A 30
